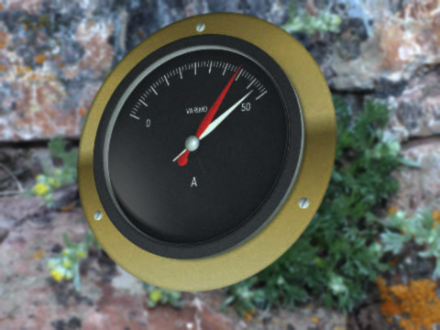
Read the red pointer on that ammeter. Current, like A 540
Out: A 40
